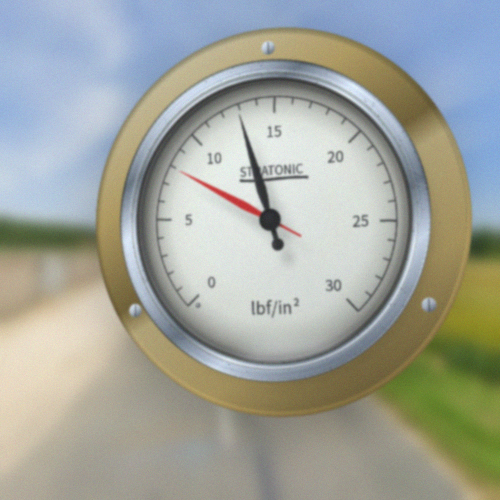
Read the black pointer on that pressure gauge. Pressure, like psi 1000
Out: psi 13
